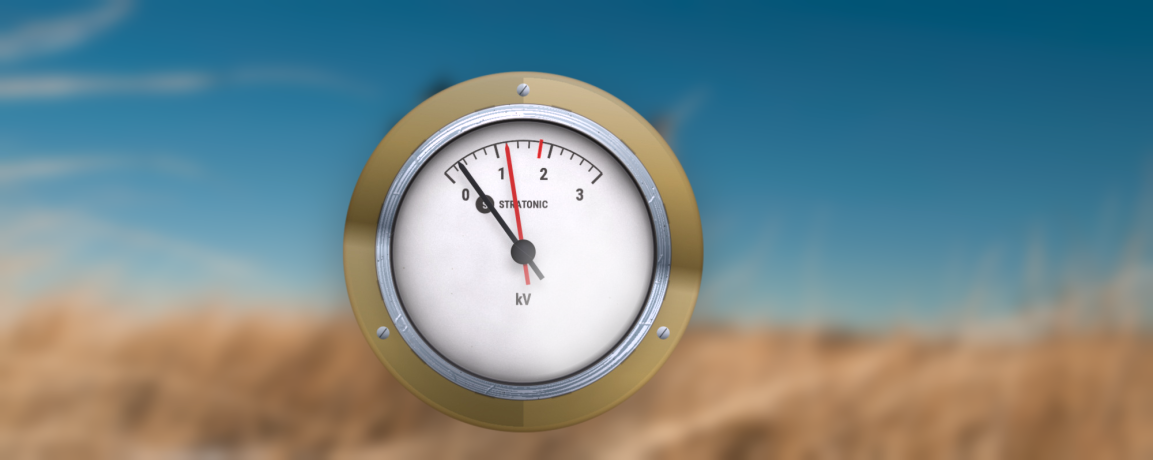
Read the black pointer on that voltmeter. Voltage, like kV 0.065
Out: kV 0.3
